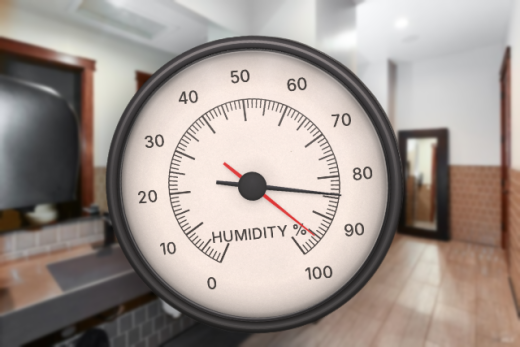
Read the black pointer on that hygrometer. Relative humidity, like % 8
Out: % 84
